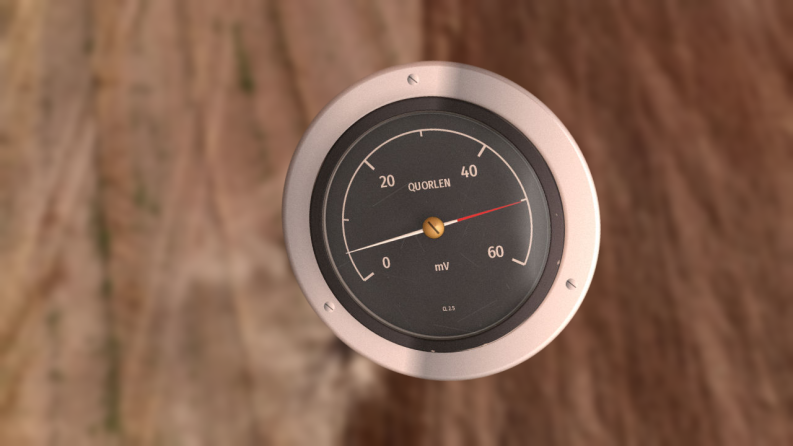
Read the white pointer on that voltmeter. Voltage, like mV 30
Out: mV 5
